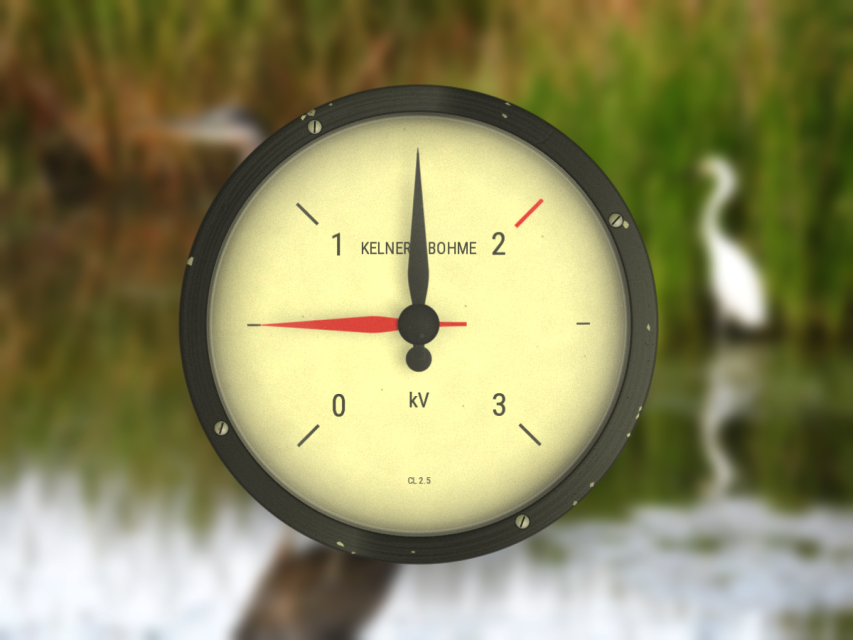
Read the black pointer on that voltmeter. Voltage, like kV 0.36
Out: kV 1.5
